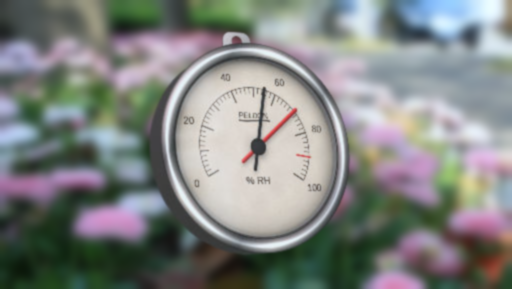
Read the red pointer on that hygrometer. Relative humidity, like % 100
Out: % 70
